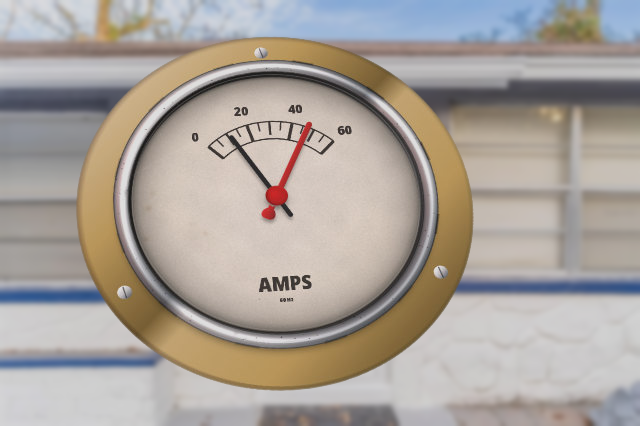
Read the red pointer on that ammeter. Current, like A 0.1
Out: A 47.5
